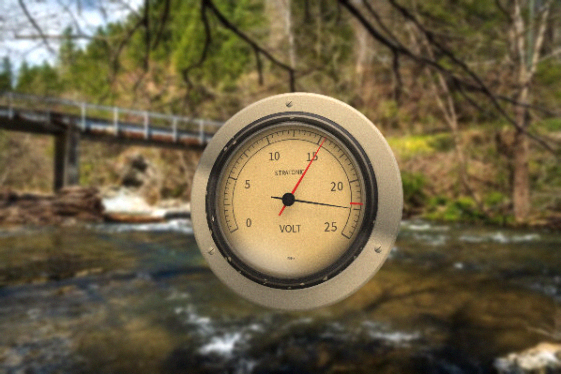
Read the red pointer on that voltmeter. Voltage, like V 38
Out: V 15.5
